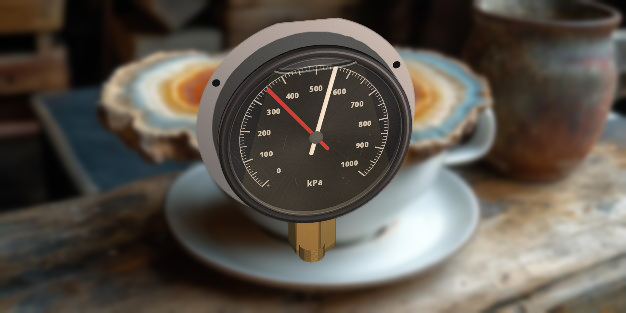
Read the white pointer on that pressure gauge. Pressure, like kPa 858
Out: kPa 550
